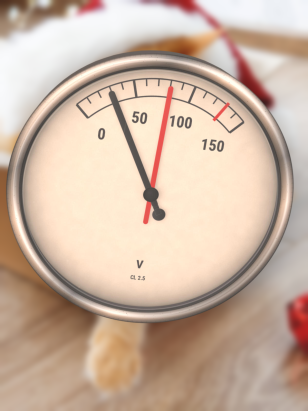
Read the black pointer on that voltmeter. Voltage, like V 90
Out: V 30
